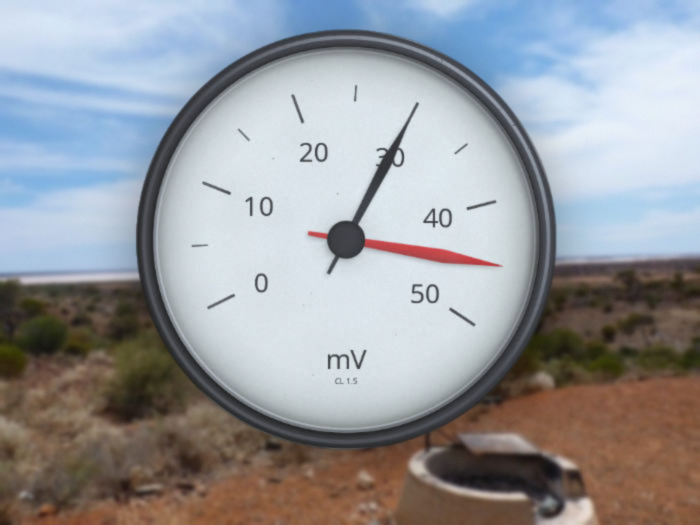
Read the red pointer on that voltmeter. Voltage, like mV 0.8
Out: mV 45
